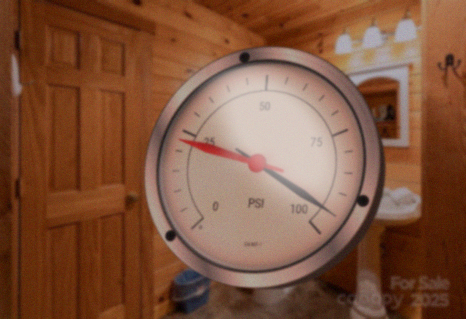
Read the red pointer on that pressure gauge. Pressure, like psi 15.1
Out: psi 22.5
